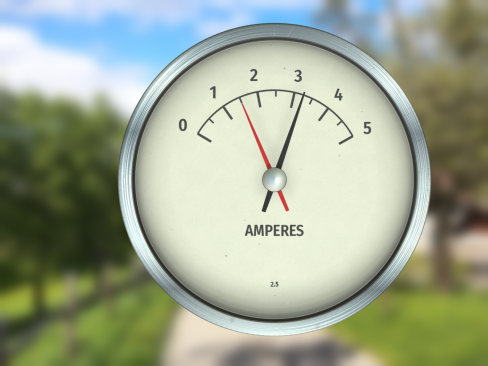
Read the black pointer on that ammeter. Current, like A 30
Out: A 3.25
